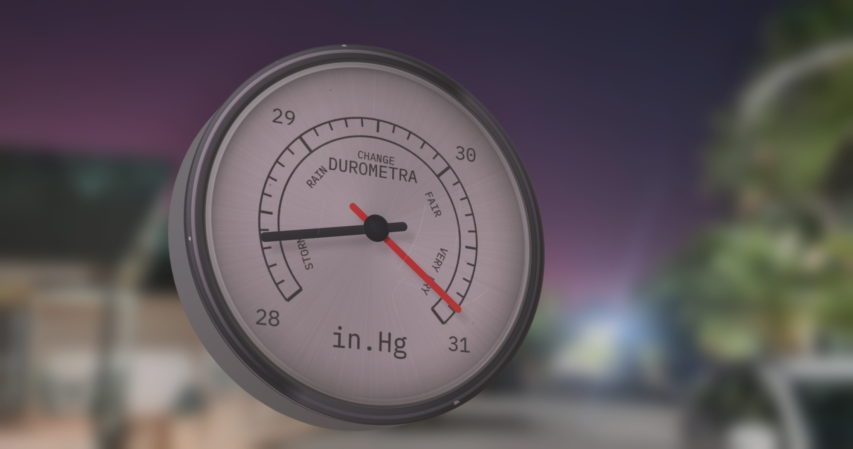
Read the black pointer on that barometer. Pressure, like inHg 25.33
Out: inHg 28.35
